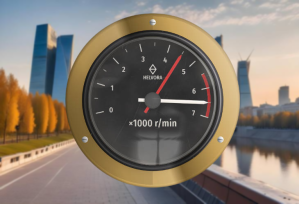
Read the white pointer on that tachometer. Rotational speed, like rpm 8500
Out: rpm 6500
